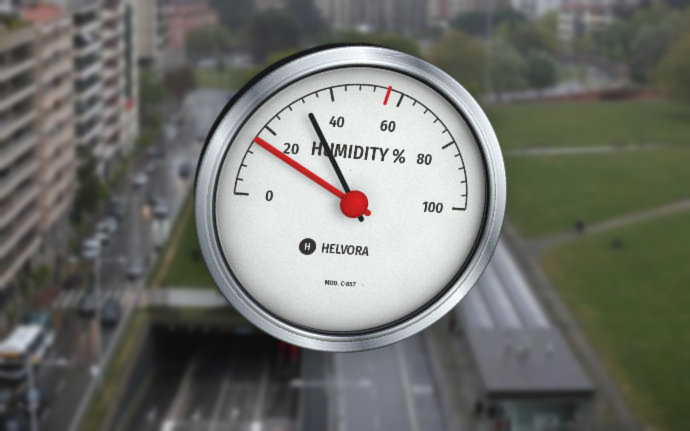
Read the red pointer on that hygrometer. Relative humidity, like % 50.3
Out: % 16
